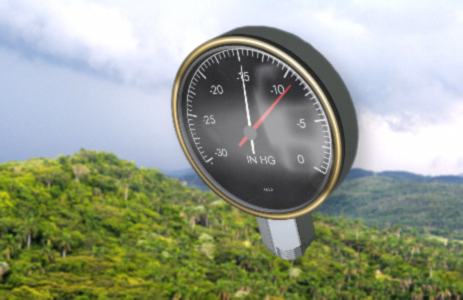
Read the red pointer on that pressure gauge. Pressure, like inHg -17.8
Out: inHg -9
